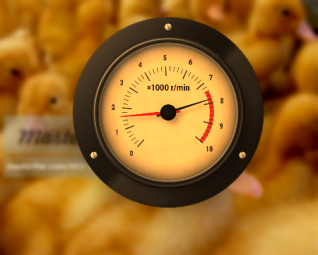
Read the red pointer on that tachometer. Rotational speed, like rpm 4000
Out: rpm 1600
